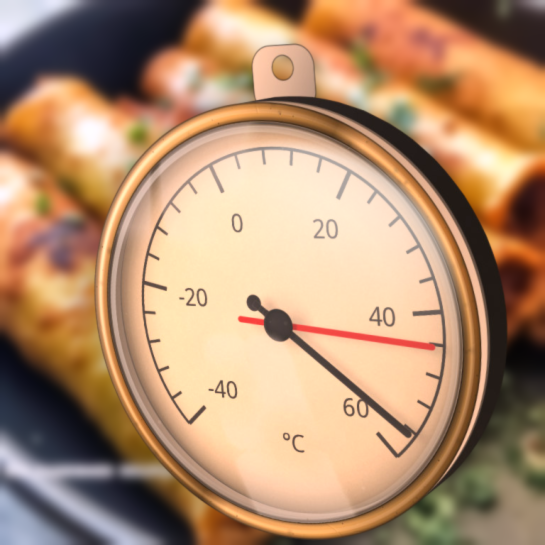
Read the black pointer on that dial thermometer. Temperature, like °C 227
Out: °C 56
